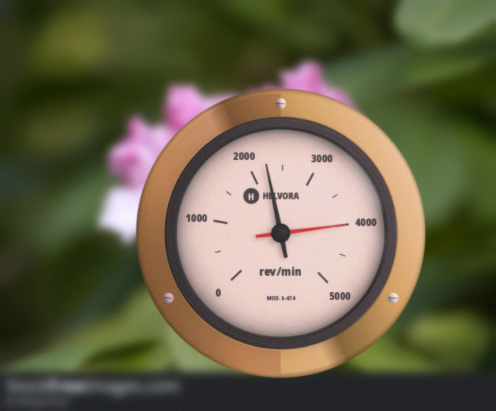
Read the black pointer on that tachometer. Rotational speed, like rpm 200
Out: rpm 2250
